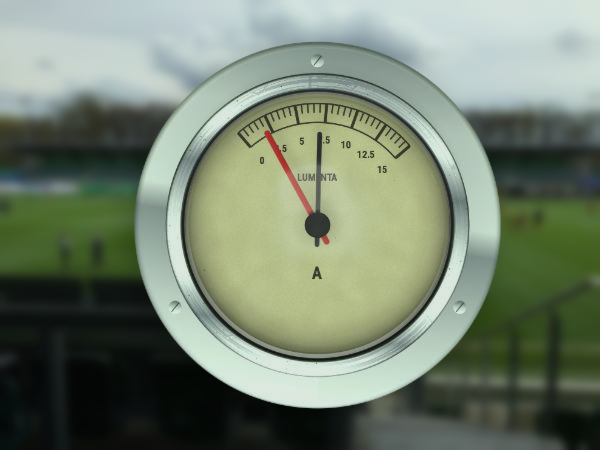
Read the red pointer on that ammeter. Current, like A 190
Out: A 2
